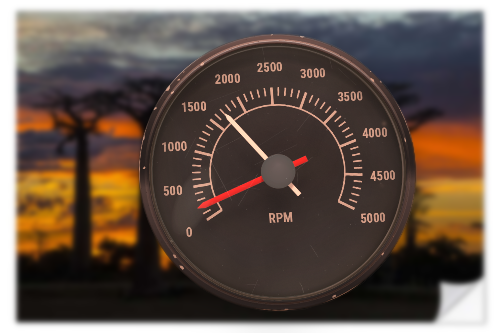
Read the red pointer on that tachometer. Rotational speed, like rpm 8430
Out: rpm 200
